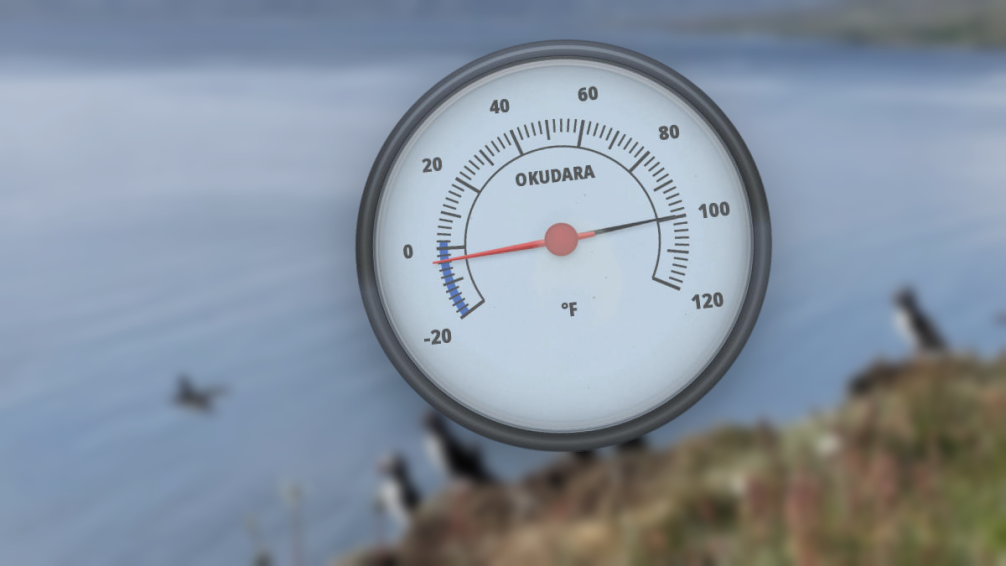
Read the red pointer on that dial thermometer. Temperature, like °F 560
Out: °F -4
